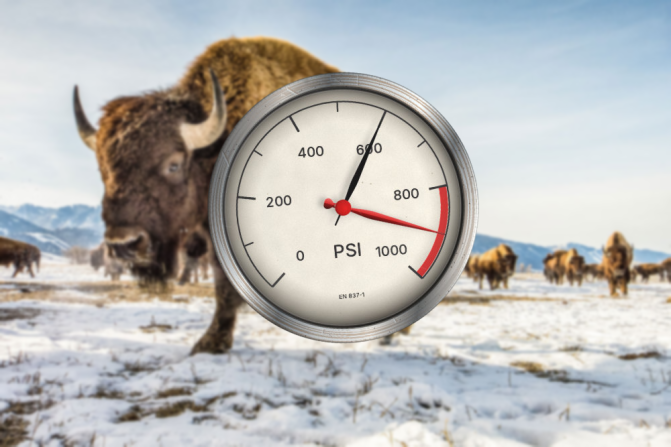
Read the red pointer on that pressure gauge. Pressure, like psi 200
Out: psi 900
